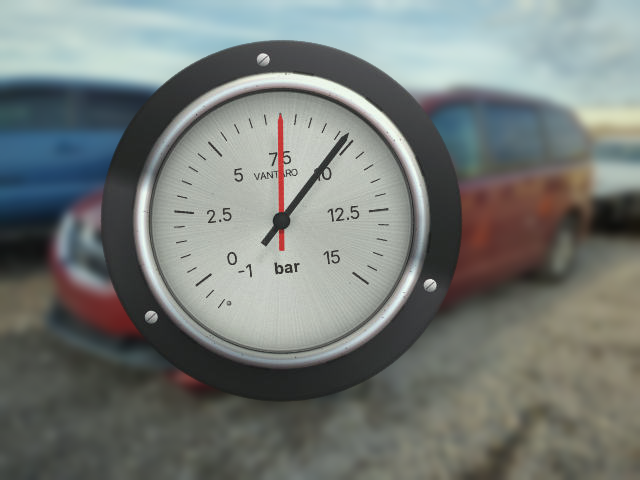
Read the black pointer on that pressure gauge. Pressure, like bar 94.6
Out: bar 9.75
